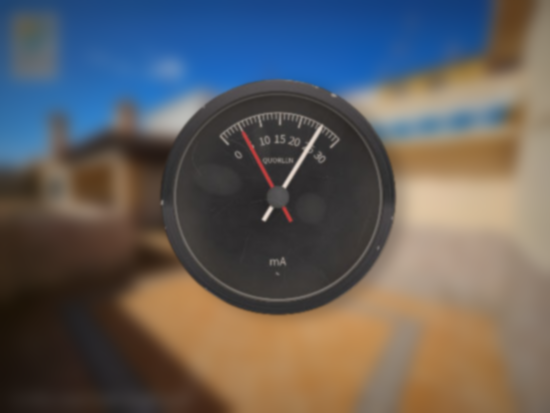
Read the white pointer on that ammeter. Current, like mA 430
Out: mA 25
